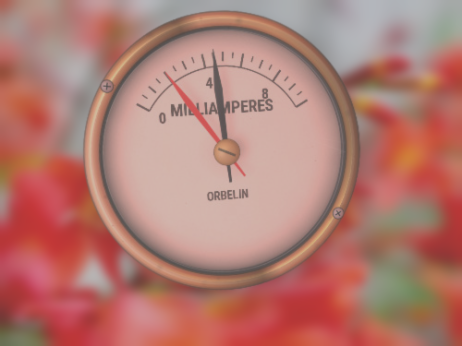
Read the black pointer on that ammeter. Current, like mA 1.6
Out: mA 4.5
